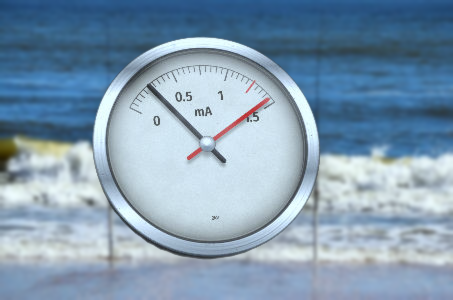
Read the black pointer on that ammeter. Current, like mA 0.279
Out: mA 0.25
